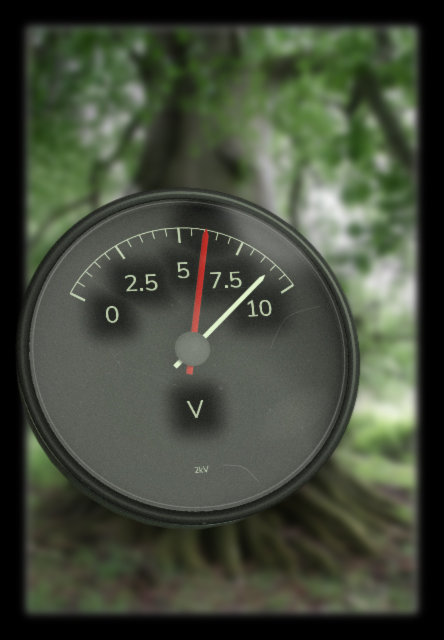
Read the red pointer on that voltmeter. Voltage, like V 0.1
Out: V 6
